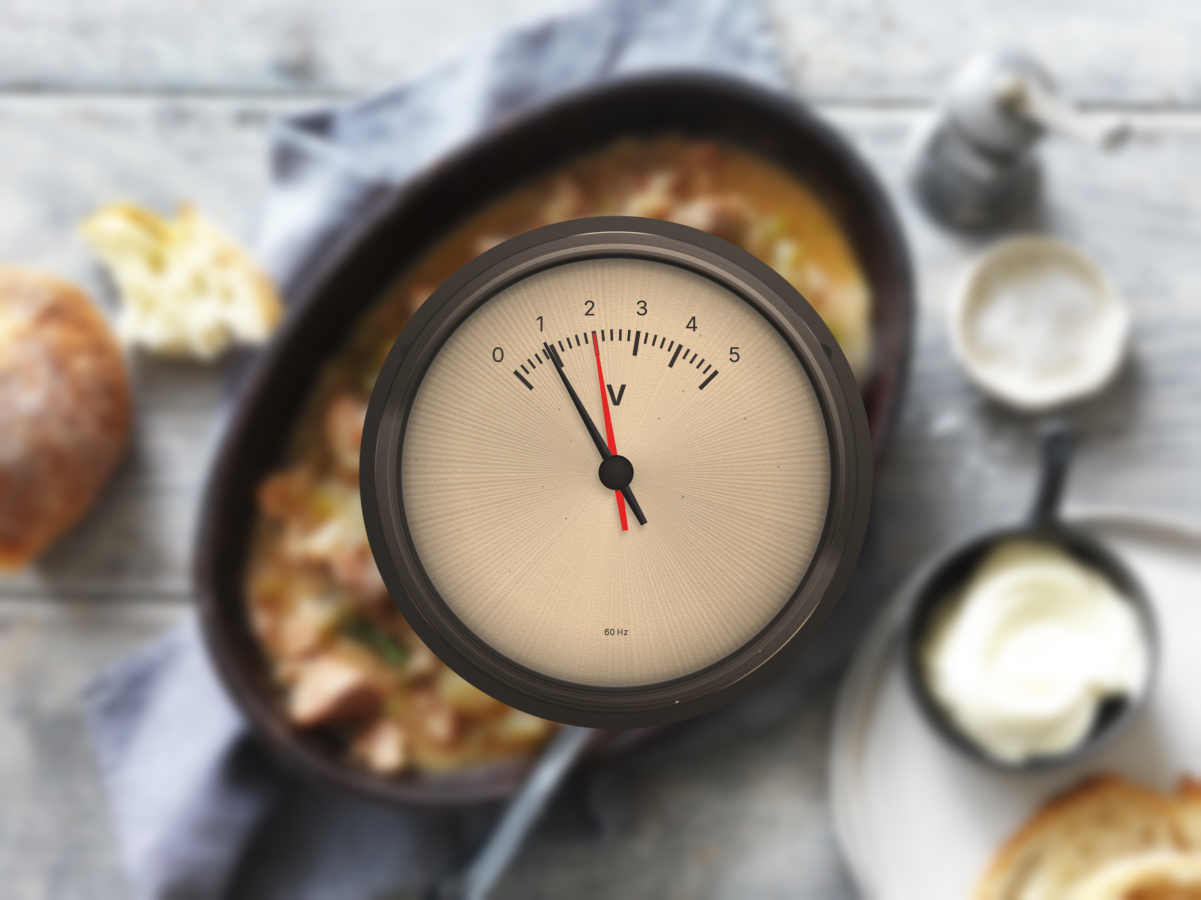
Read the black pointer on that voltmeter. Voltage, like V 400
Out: V 0.9
